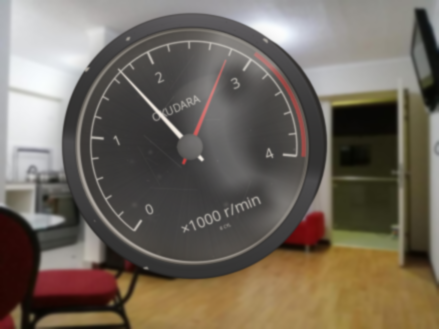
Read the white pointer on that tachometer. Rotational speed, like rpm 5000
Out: rpm 1700
